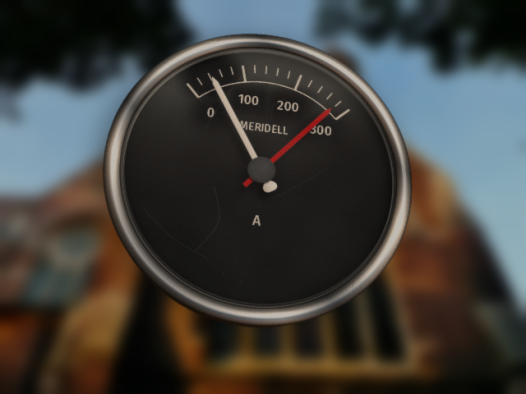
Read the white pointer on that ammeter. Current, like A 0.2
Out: A 40
